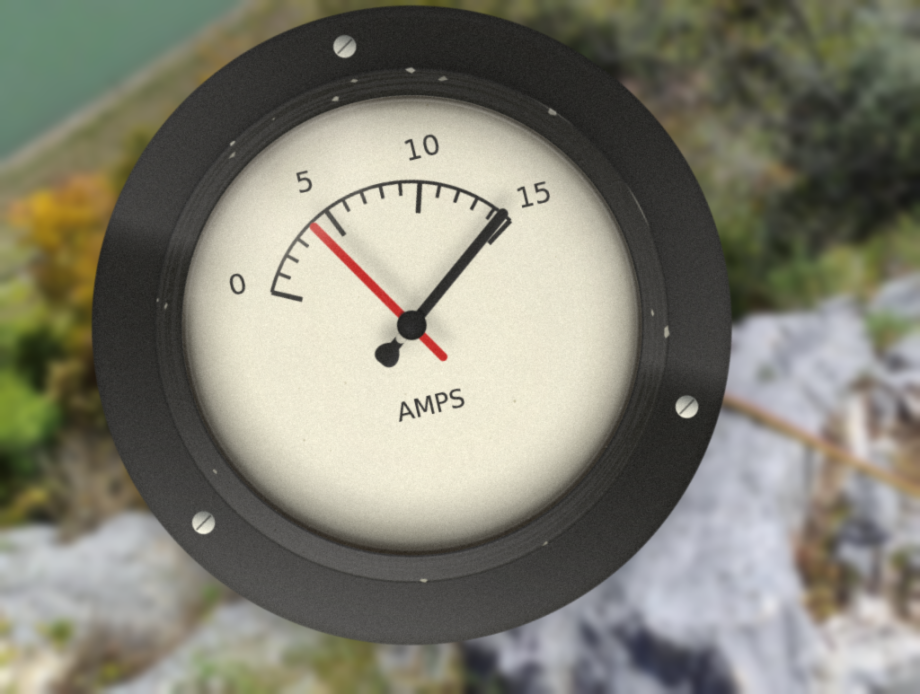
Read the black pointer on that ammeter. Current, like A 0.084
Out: A 14.5
